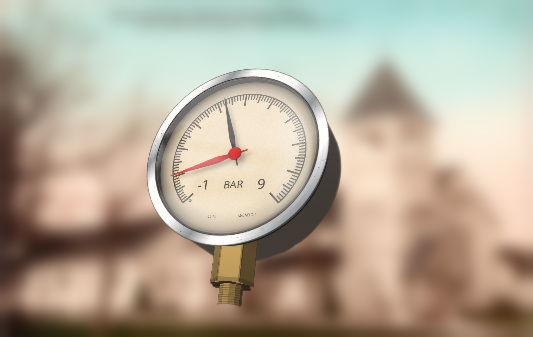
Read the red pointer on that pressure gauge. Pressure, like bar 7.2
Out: bar 0
